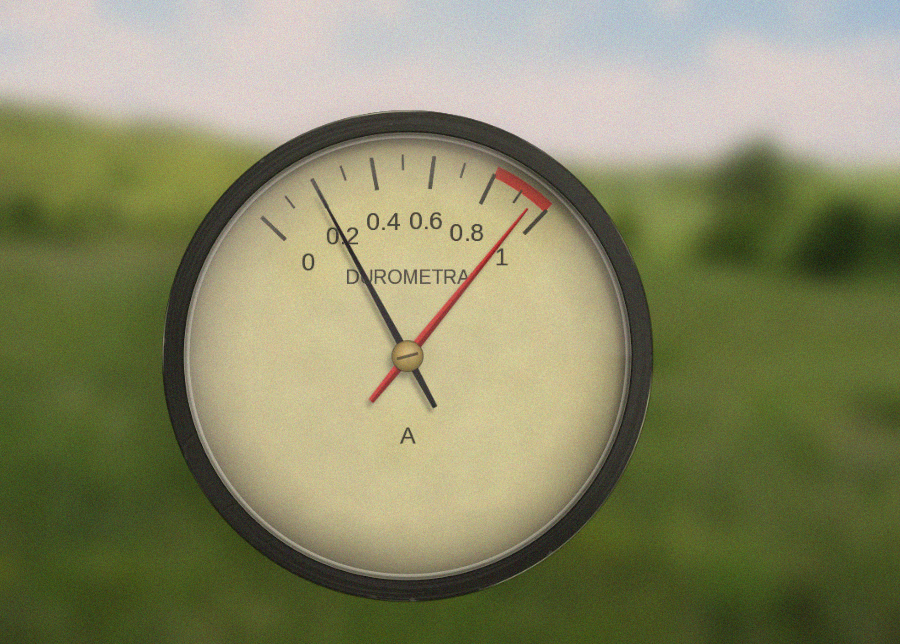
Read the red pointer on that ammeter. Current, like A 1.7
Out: A 0.95
